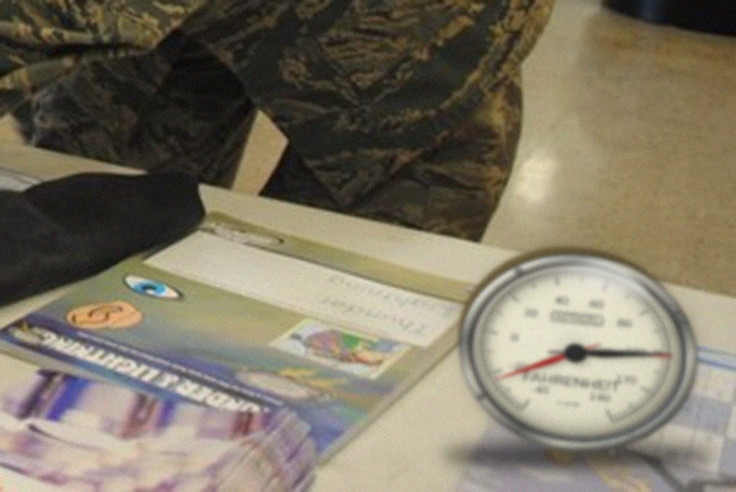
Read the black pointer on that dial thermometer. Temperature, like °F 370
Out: °F 100
